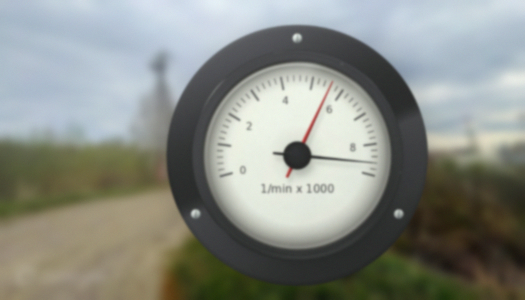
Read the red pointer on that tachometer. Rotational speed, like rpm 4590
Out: rpm 5600
